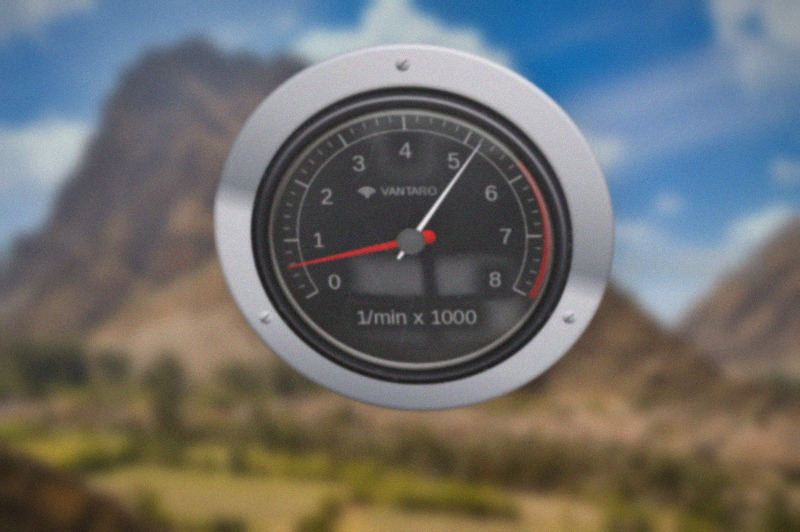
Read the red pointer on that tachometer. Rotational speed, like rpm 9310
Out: rpm 600
